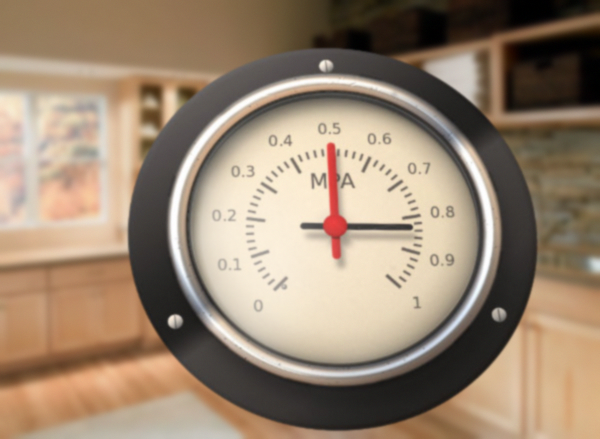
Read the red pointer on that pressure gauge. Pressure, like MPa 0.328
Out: MPa 0.5
